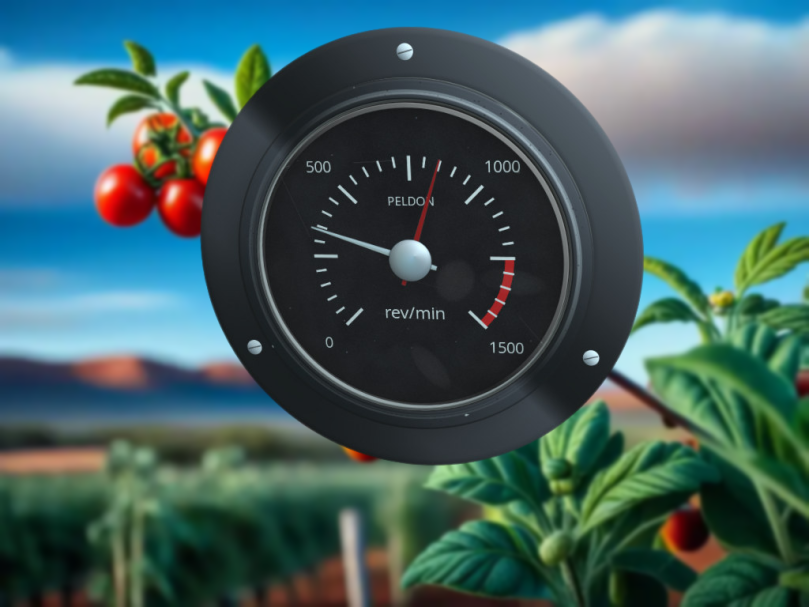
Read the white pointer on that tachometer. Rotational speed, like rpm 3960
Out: rpm 350
